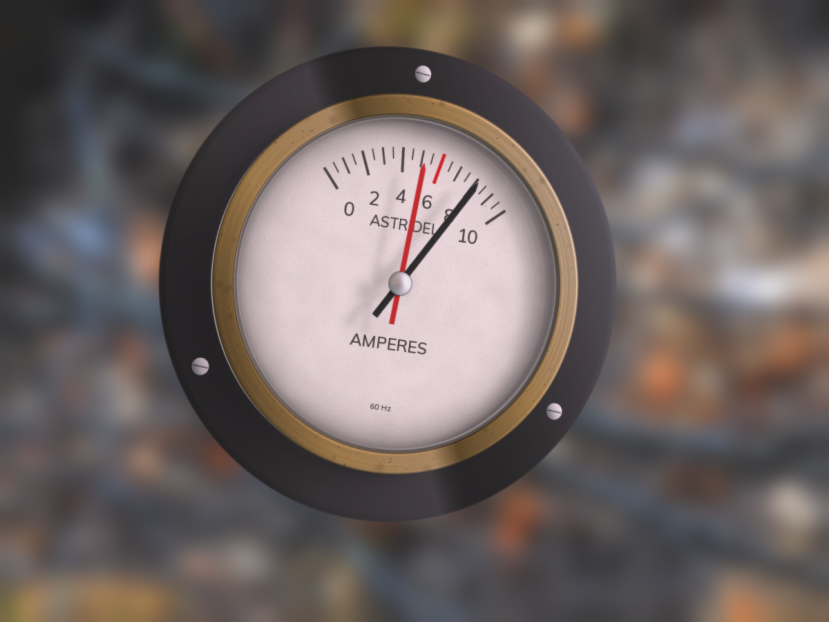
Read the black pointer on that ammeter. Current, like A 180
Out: A 8
